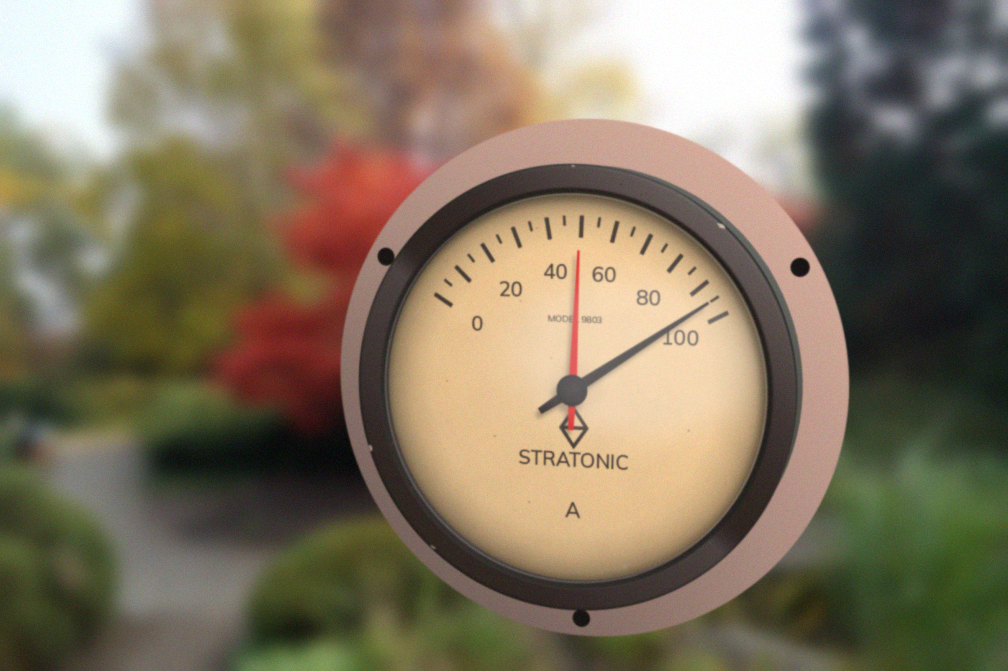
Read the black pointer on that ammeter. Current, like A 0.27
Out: A 95
